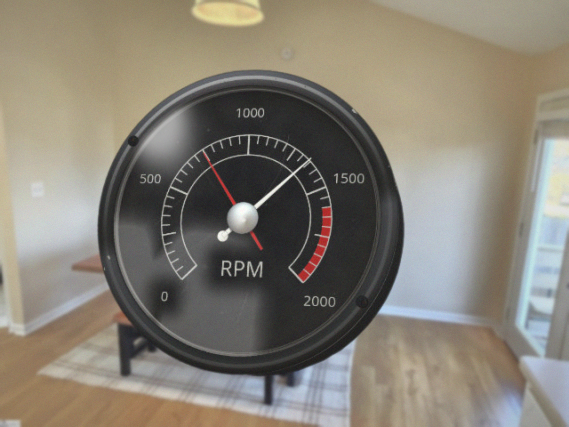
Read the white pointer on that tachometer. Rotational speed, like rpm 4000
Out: rpm 1350
